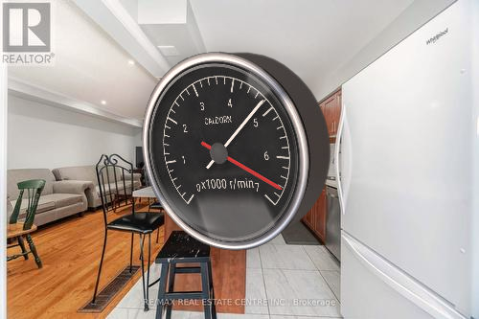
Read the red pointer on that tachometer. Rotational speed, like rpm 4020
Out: rpm 6600
